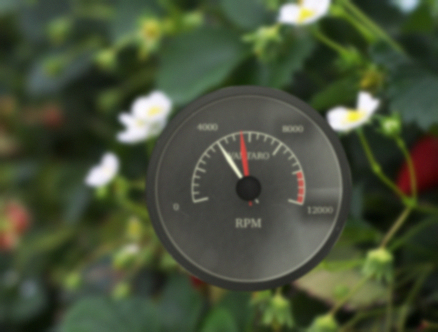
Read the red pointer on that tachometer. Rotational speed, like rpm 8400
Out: rpm 5500
